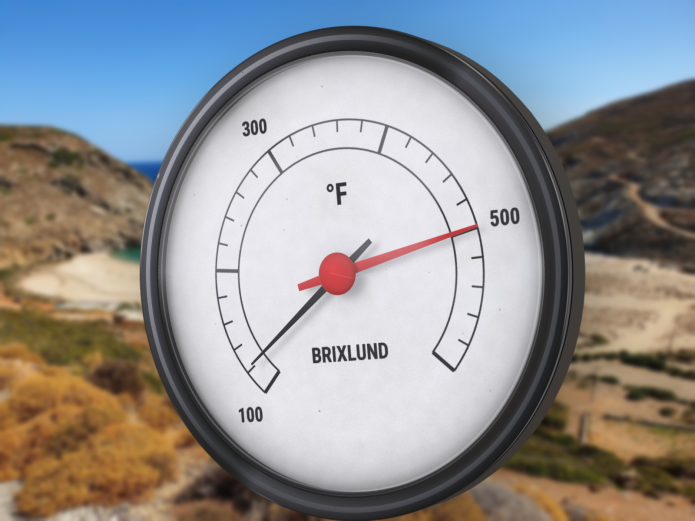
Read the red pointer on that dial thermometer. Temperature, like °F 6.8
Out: °F 500
